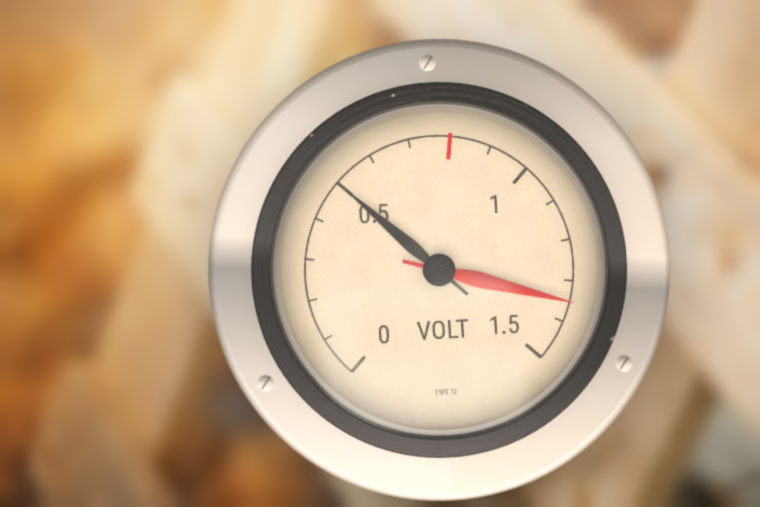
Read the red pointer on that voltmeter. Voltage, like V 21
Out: V 1.35
